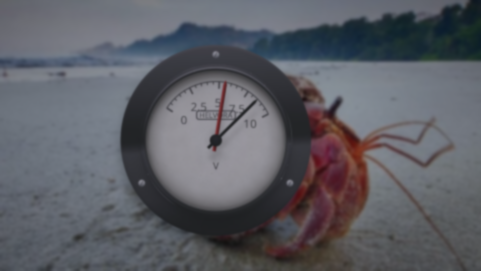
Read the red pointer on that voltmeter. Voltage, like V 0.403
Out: V 5.5
